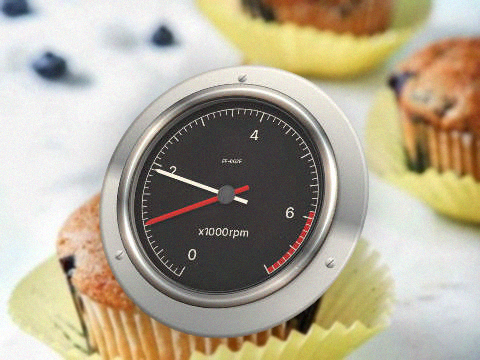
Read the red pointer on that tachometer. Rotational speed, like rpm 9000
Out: rpm 1000
